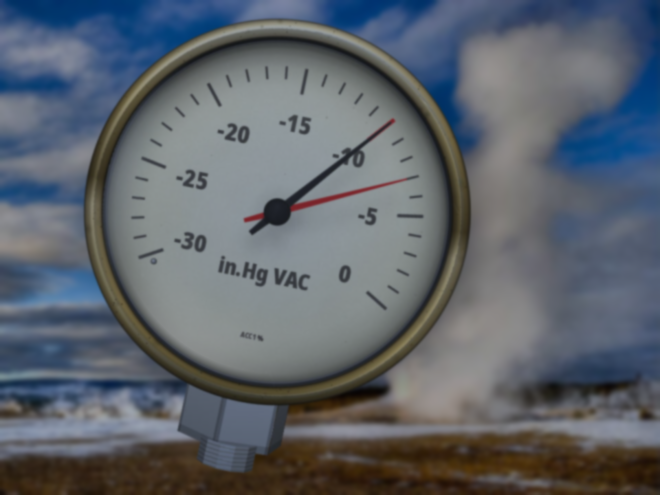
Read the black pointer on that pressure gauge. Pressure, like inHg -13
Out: inHg -10
